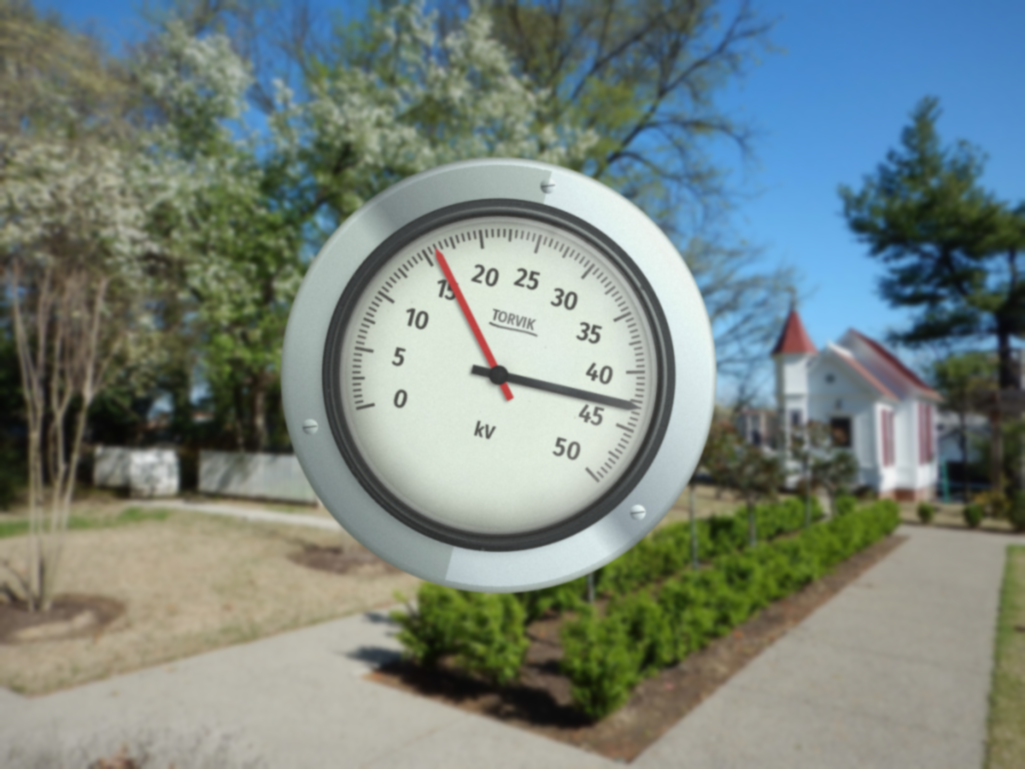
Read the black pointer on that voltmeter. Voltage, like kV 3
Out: kV 43
